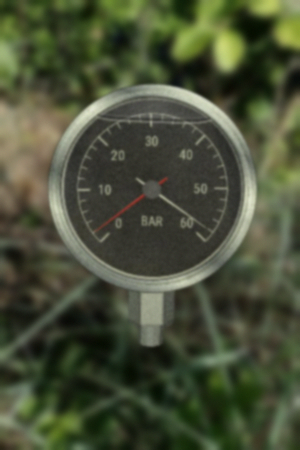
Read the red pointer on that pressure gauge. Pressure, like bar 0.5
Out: bar 2
